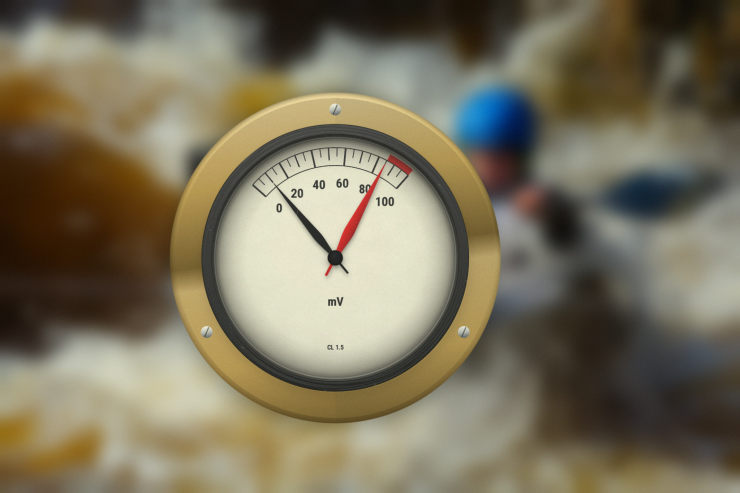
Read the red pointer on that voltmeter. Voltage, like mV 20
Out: mV 85
